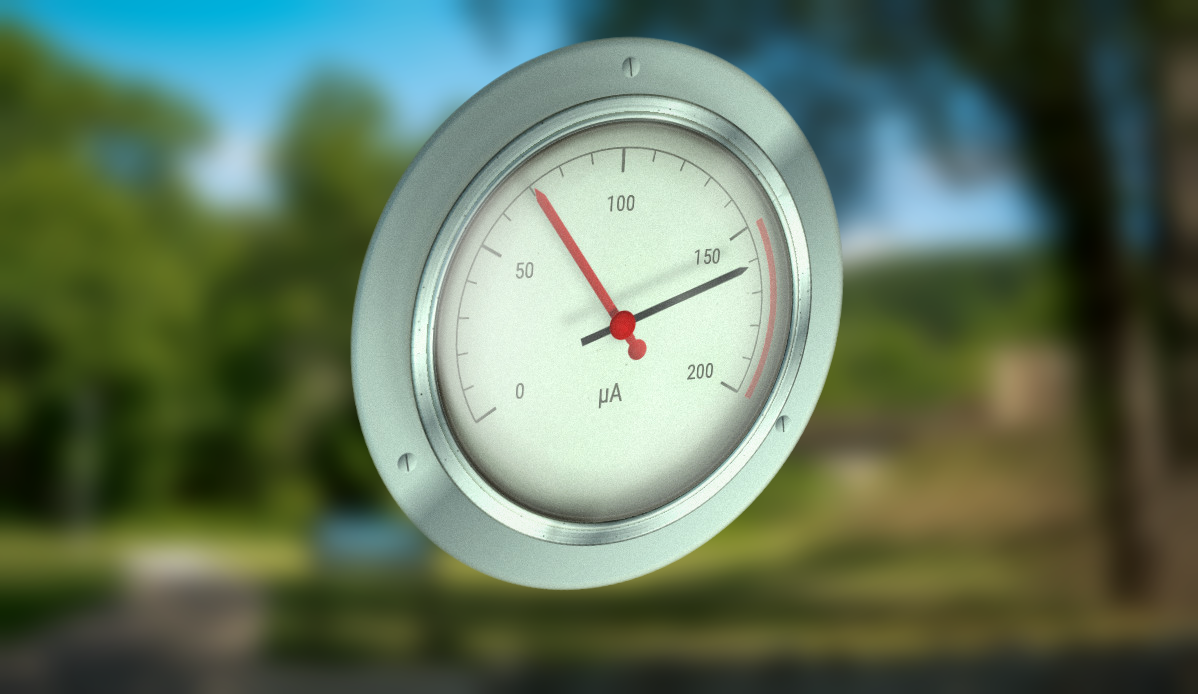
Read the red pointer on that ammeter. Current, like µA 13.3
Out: µA 70
